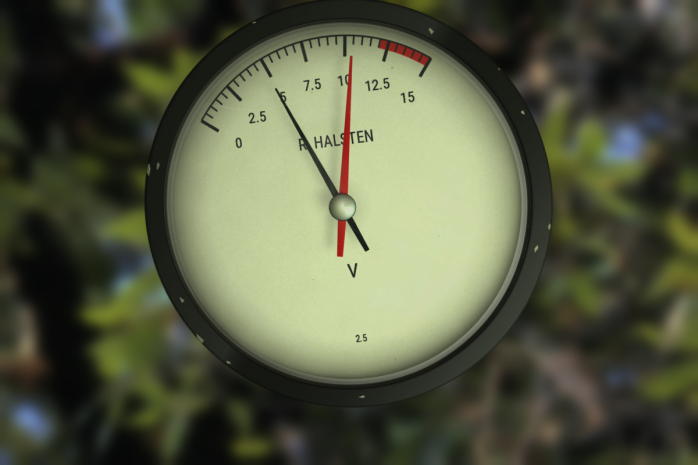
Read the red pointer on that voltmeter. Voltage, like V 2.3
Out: V 10.5
